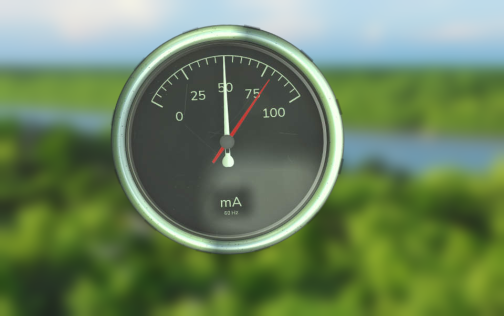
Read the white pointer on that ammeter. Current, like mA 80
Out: mA 50
